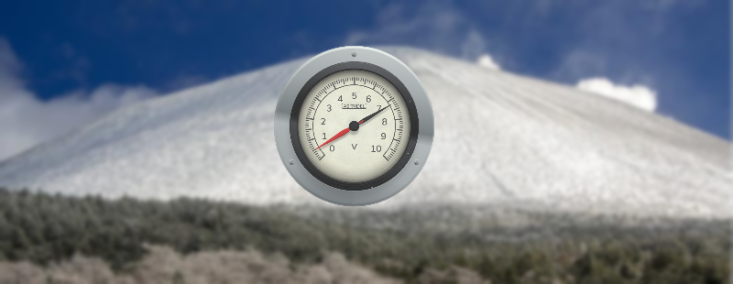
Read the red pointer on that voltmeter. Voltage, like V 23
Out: V 0.5
